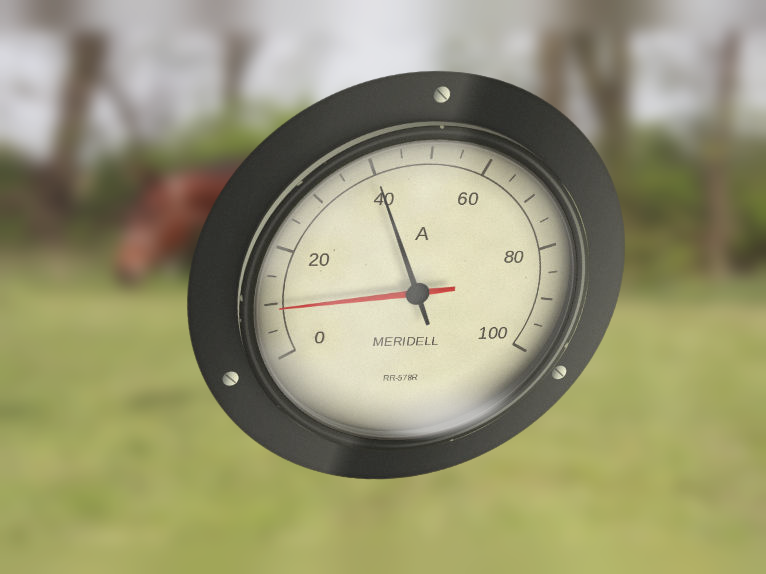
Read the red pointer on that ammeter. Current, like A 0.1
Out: A 10
